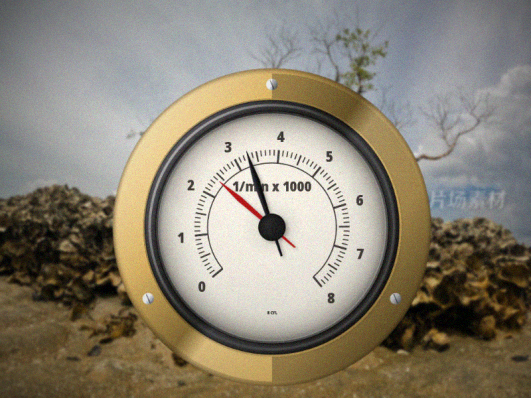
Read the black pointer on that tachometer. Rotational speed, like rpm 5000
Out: rpm 3300
